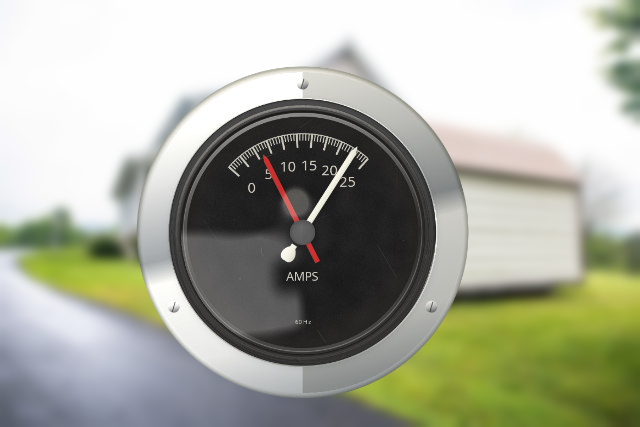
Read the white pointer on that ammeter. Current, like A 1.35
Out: A 22.5
